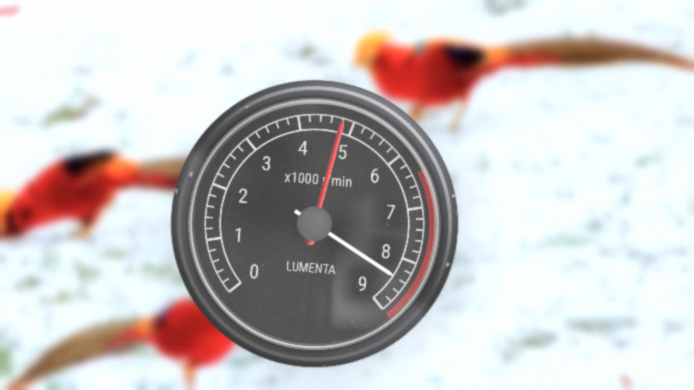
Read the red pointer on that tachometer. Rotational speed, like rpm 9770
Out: rpm 4800
